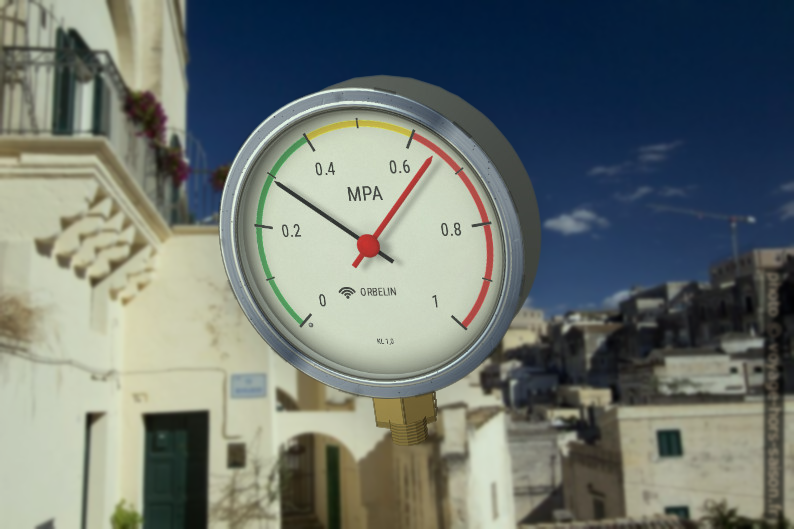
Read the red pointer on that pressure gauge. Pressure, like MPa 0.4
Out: MPa 0.65
